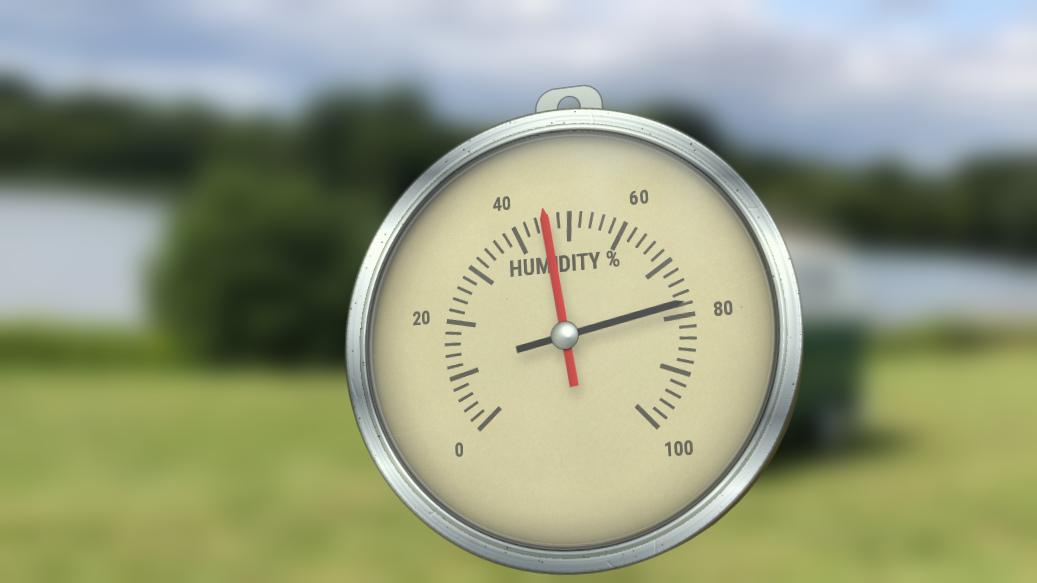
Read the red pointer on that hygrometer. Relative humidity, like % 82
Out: % 46
